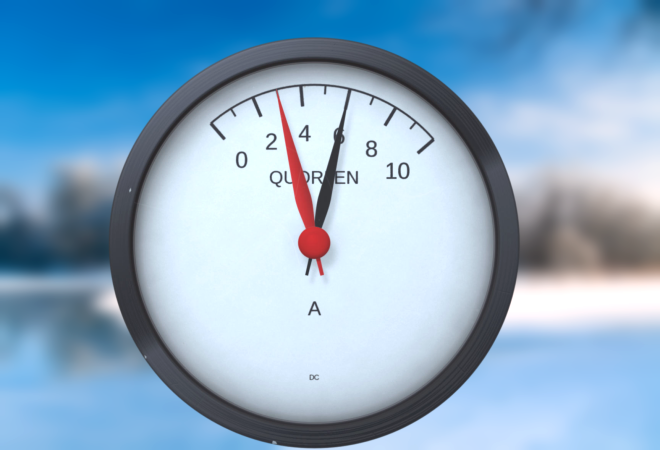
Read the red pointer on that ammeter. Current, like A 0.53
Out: A 3
